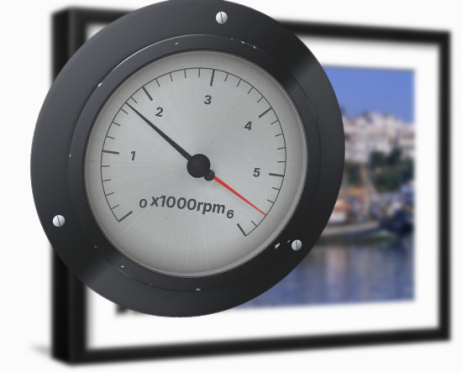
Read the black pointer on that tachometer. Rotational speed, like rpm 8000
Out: rpm 1700
